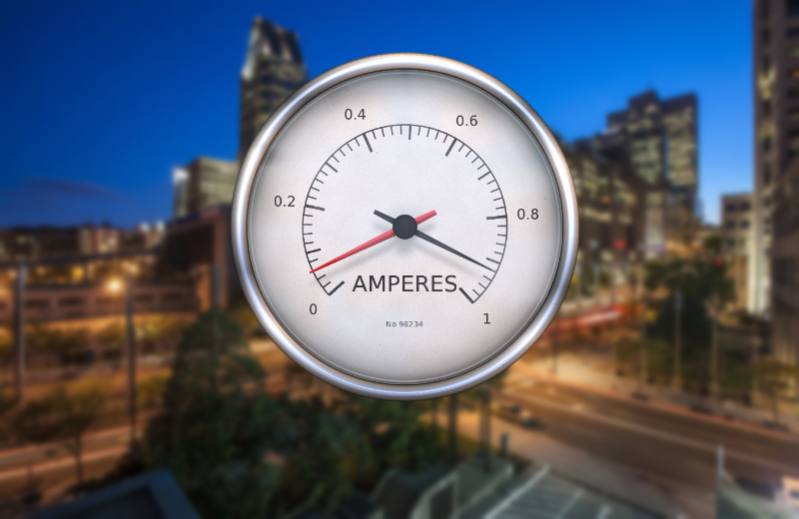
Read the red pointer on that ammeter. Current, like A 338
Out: A 0.06
